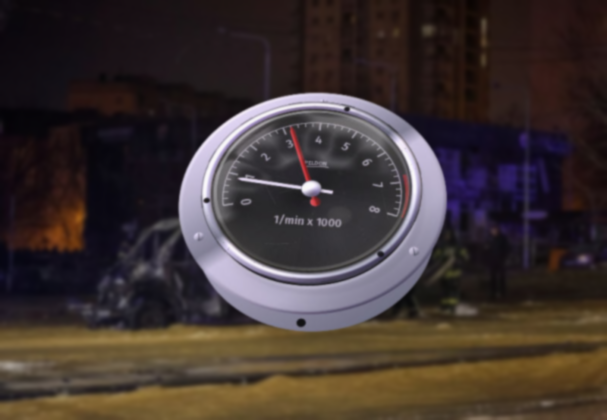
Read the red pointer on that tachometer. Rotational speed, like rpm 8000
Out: rpm 3200
